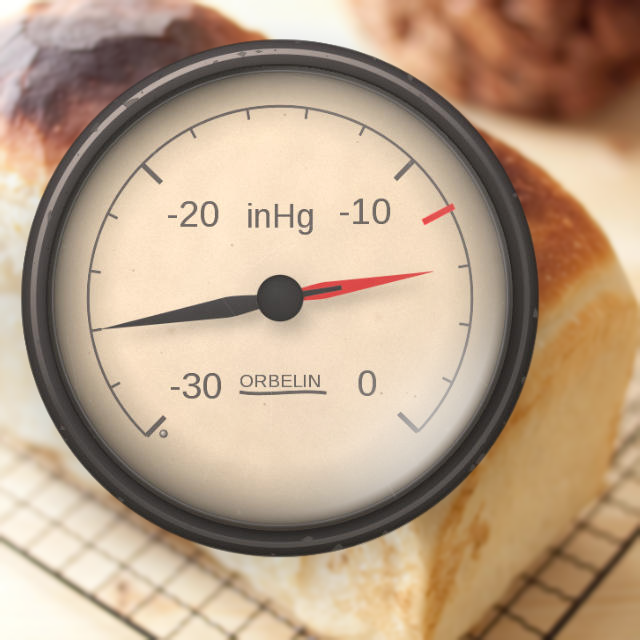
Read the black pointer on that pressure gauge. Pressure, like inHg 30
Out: inHg -26
